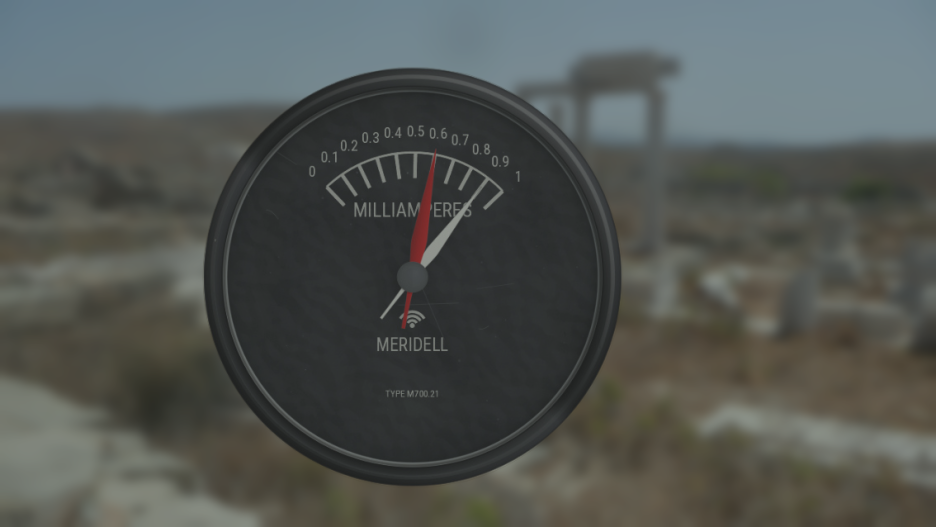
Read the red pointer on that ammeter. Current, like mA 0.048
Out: mA 0.6
